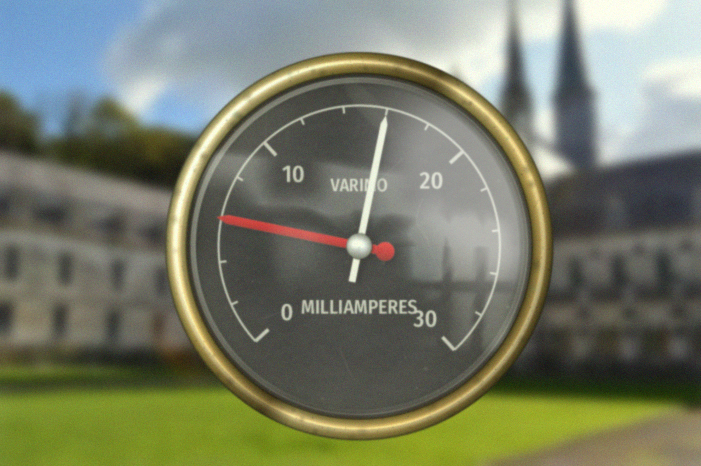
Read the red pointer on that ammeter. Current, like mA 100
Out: mA 6
